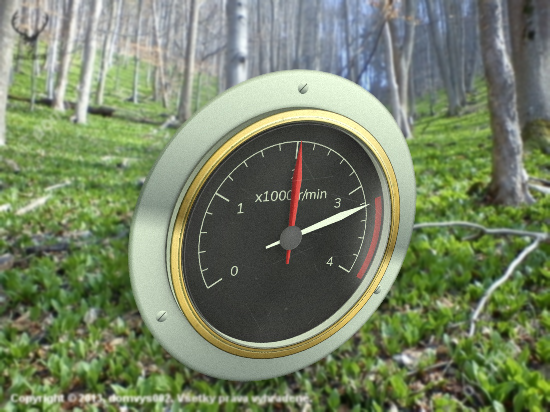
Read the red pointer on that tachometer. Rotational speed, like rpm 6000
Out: rpm 2000
